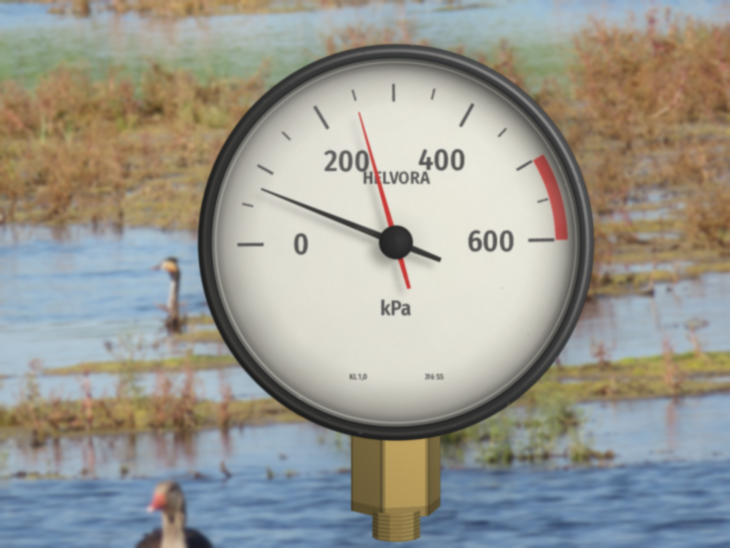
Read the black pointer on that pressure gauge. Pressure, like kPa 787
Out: kPa 75
